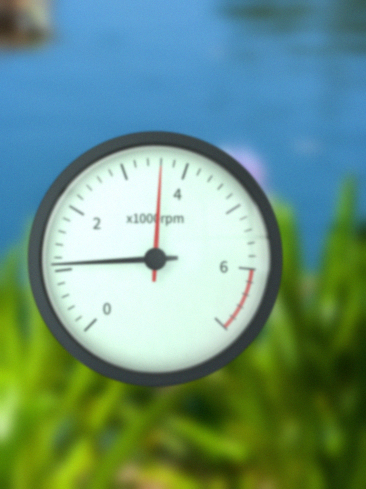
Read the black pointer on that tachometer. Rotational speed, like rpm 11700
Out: rpm 1100
